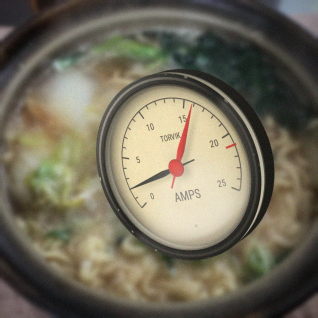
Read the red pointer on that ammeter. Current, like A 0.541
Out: A 16
